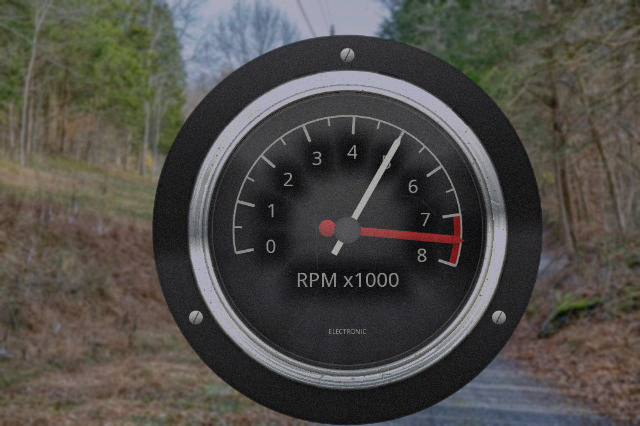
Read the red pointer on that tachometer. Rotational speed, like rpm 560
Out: rpm 7500
